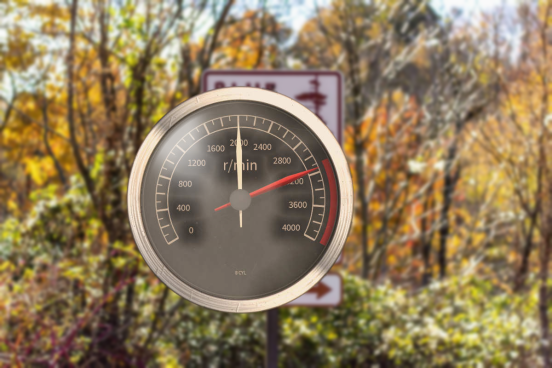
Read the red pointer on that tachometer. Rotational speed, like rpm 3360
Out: rpm 3150
